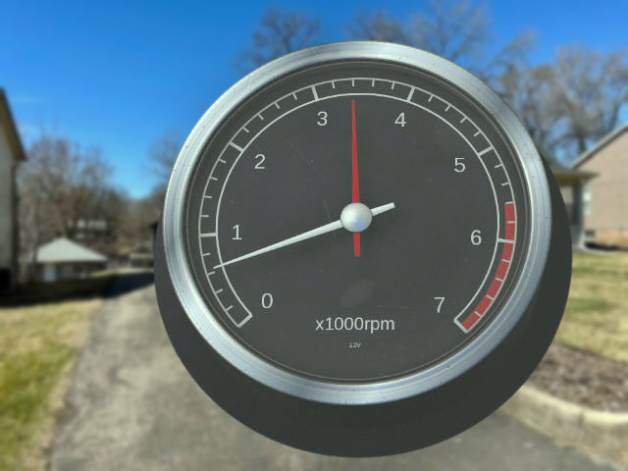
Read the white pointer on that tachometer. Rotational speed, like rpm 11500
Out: rpm 600
